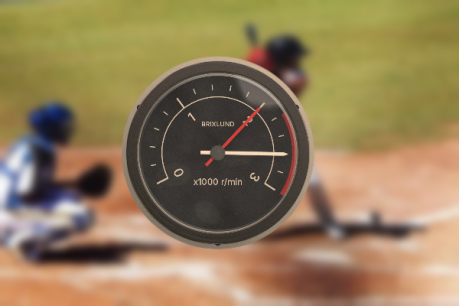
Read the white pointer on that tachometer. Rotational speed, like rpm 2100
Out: rpm 2600
